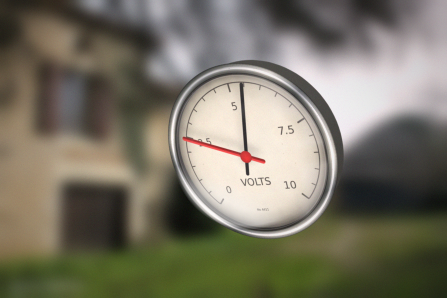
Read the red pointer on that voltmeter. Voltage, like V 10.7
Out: V 2.5
